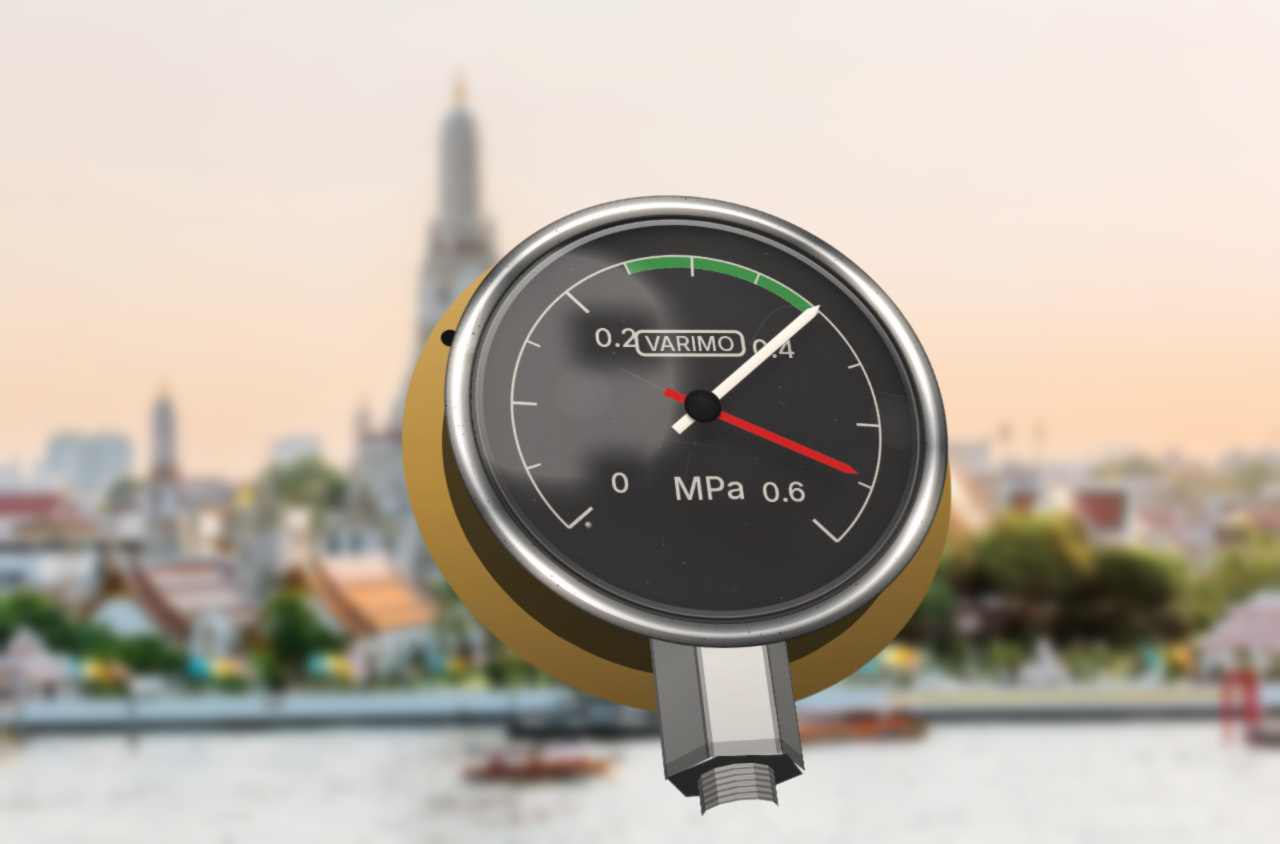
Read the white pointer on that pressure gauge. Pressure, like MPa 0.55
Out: MPa 0.4
